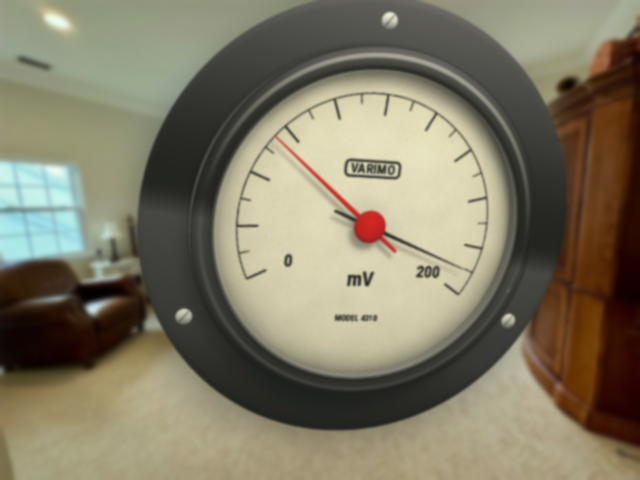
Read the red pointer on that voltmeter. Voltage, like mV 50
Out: mV 55
